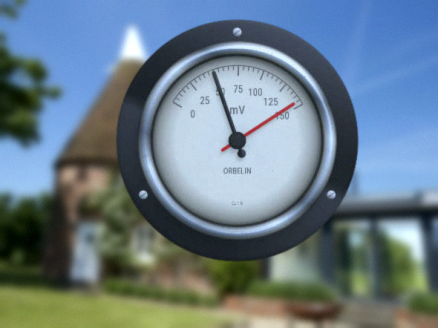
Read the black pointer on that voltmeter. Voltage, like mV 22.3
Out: mV 50
